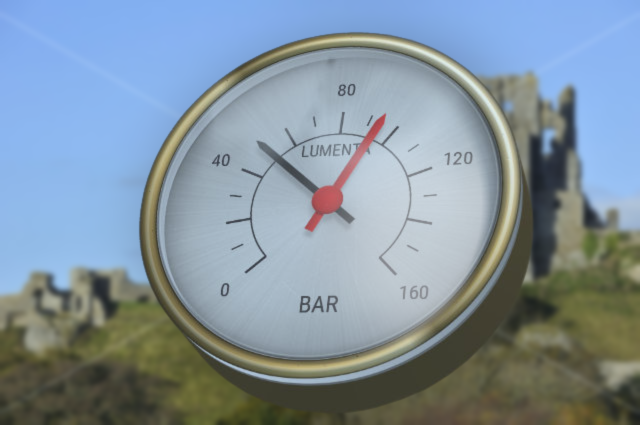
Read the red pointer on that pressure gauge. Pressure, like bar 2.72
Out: bar 95
